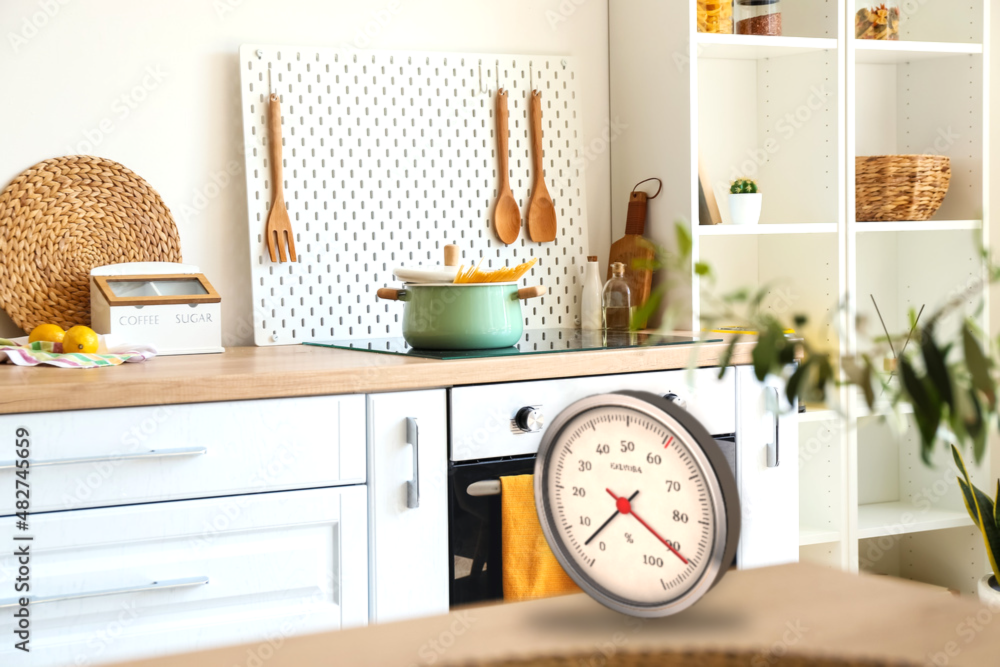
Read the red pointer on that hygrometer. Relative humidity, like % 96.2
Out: % 90
